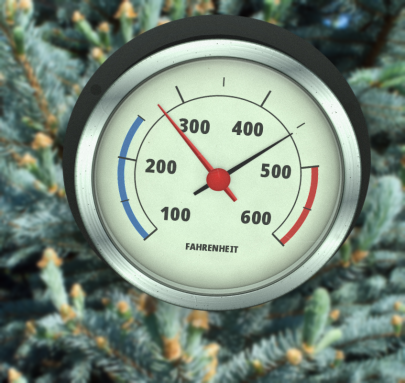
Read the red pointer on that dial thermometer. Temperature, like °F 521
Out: °F 275
